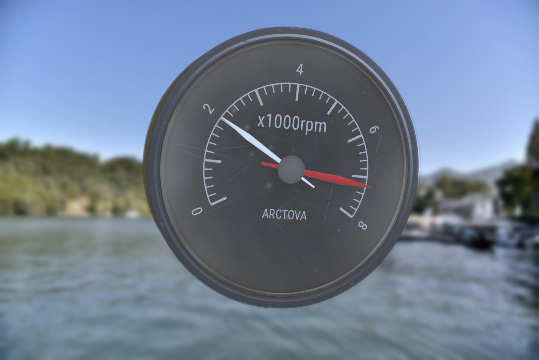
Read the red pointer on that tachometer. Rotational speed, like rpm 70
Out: rpm 7200
